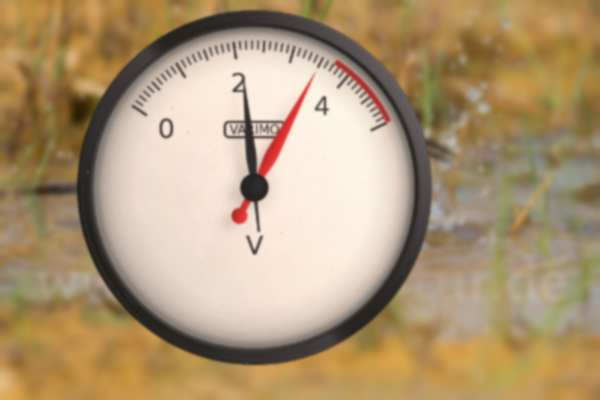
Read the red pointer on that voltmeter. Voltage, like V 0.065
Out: V 3.5
